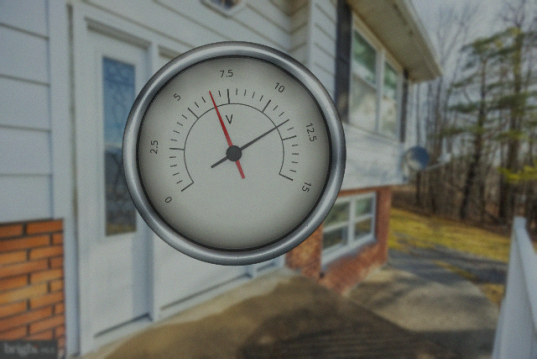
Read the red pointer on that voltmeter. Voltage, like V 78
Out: V 6.5
